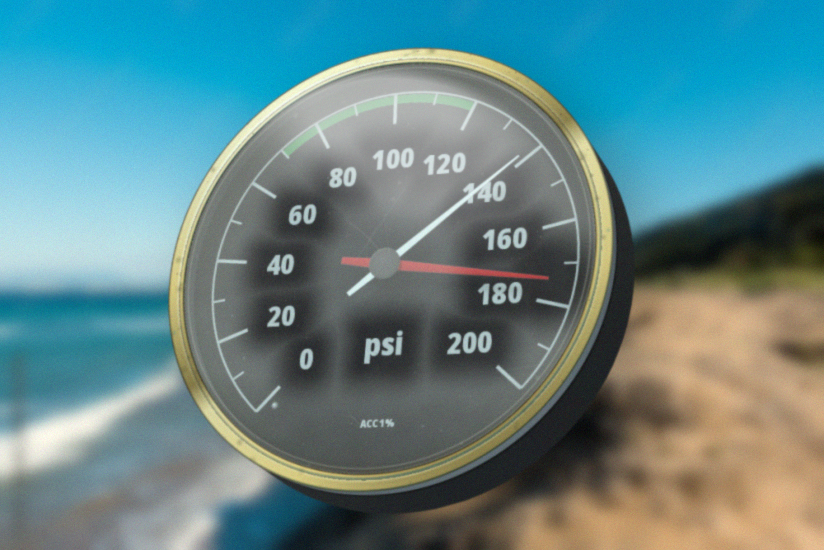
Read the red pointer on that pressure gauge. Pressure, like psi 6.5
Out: psi 175
